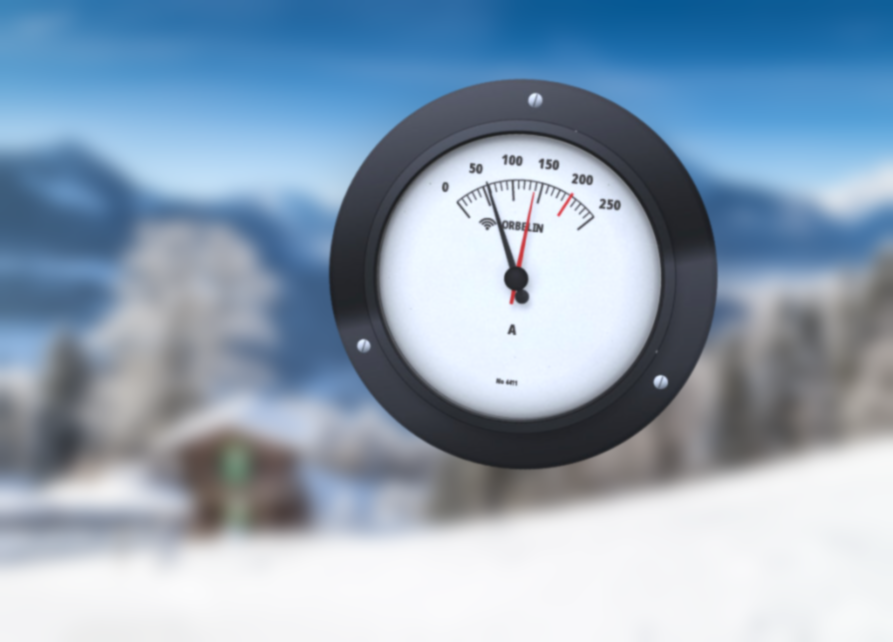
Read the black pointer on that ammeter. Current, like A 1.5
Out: A 60
